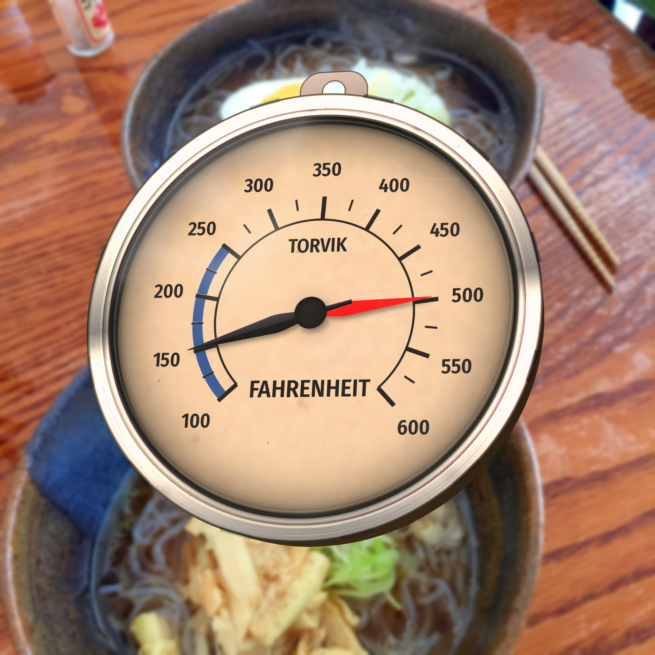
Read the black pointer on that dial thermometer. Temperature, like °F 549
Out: °F 150
